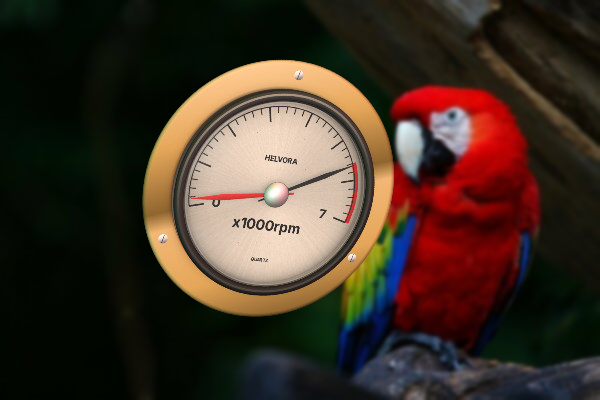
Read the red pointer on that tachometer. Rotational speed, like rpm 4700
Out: rpm 200
